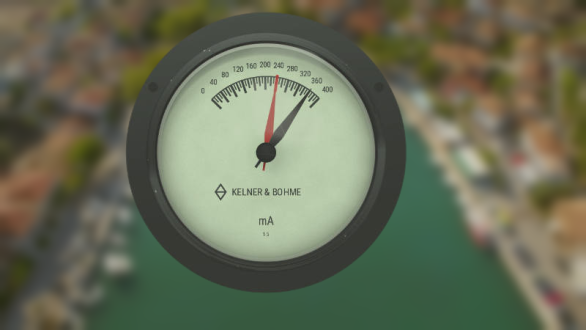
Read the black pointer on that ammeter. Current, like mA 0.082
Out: mA 360
